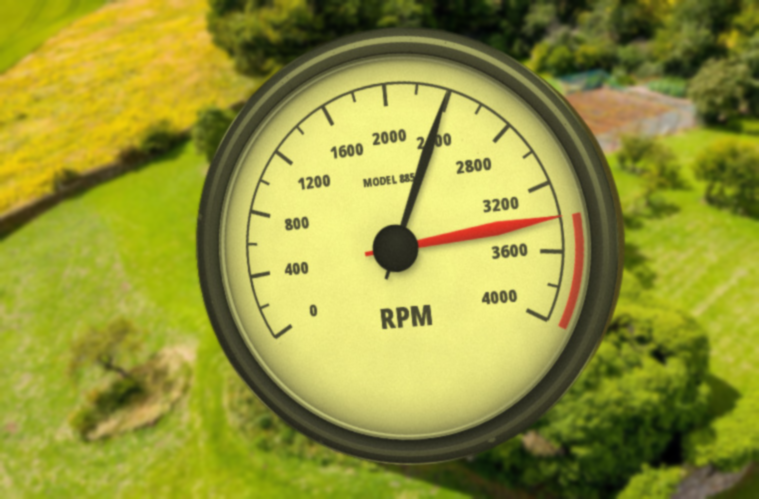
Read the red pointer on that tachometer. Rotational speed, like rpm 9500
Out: rpm 3400
